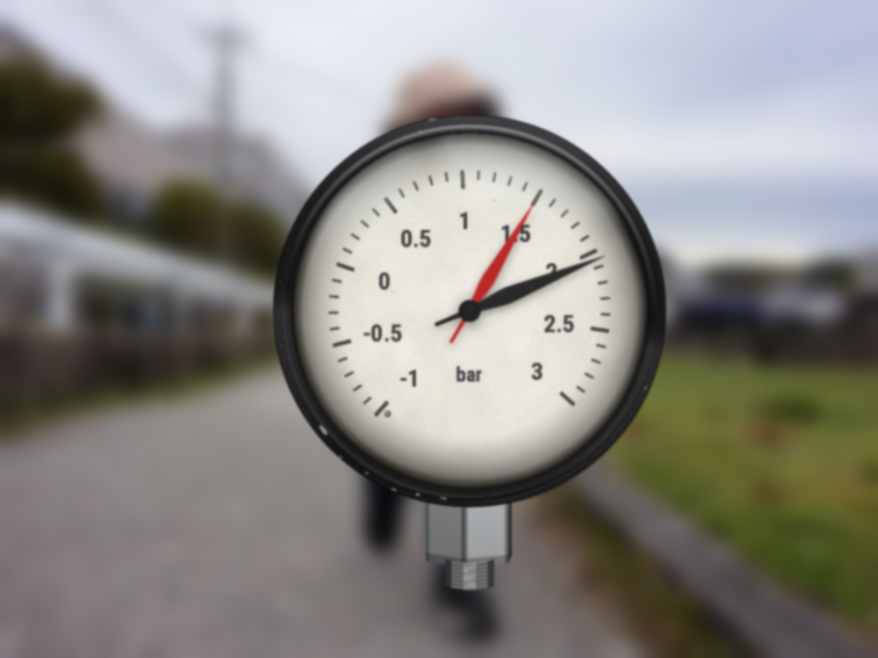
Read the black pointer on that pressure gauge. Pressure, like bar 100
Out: bar 2.05
